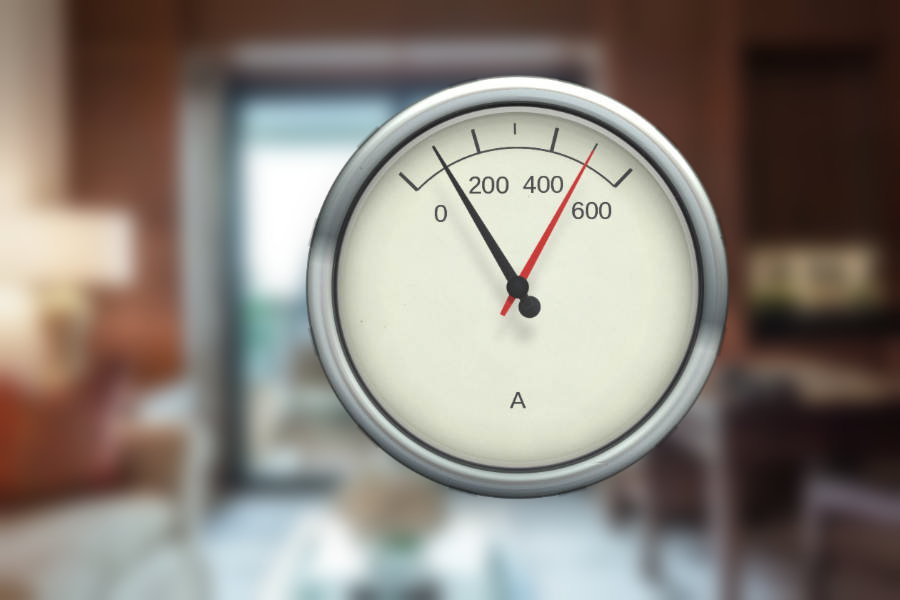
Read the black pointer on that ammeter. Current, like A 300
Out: A 100
